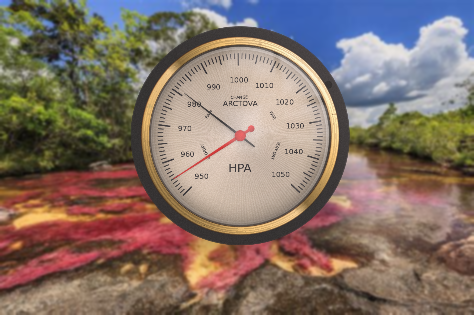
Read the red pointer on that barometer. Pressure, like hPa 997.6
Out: hPa 955
